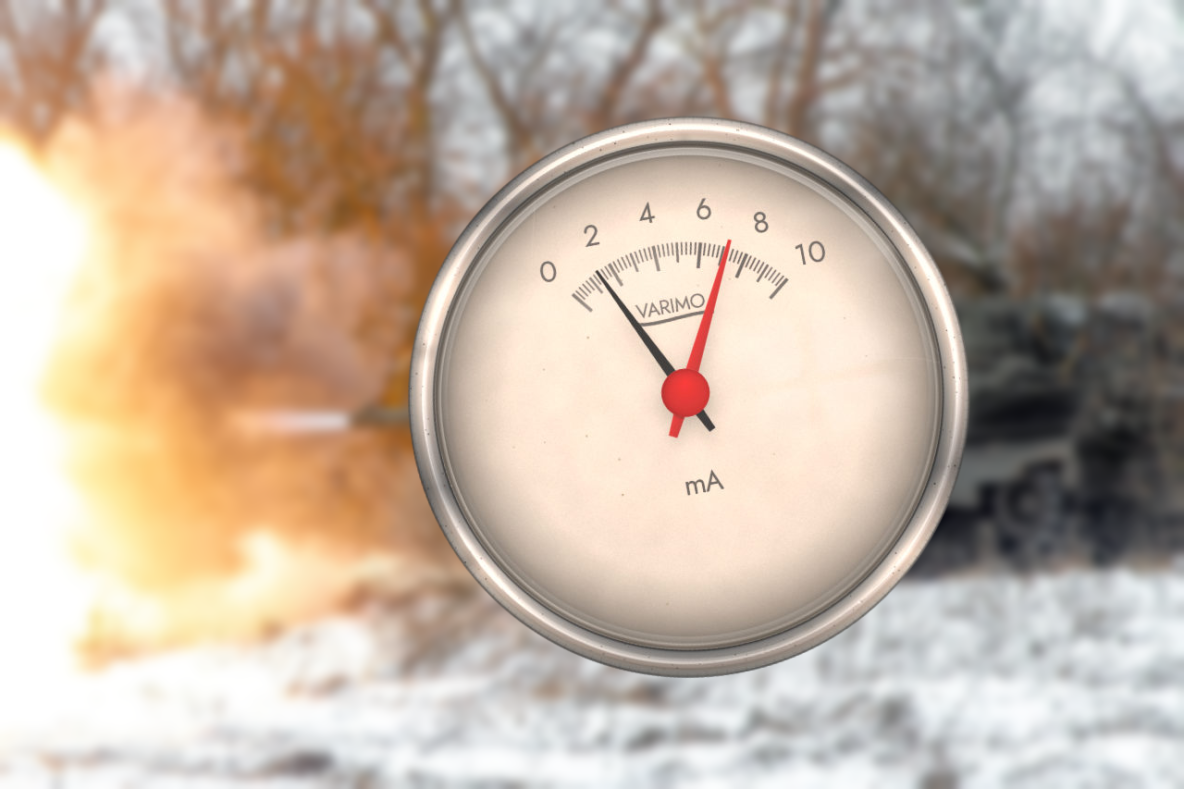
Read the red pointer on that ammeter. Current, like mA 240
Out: mA 7.2
